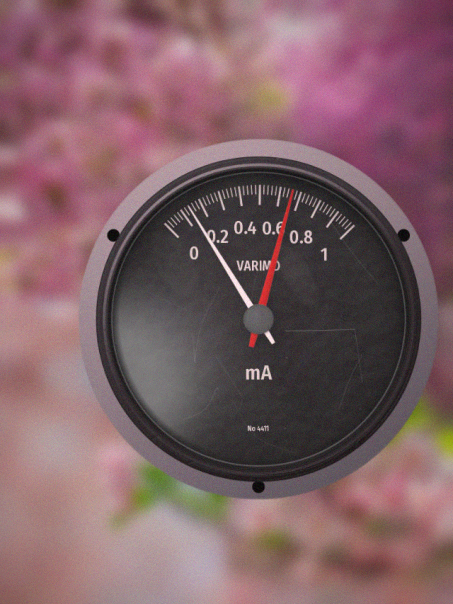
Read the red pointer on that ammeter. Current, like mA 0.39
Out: mA 0.66
